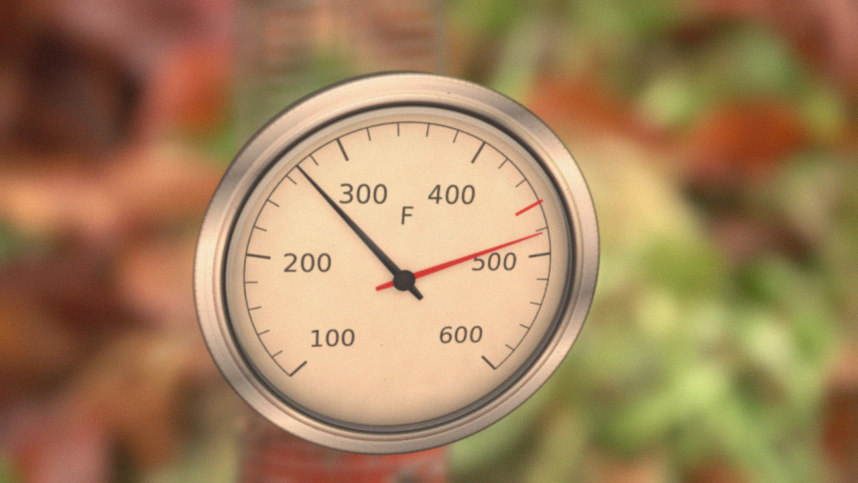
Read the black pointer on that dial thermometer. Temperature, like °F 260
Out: °F 270
